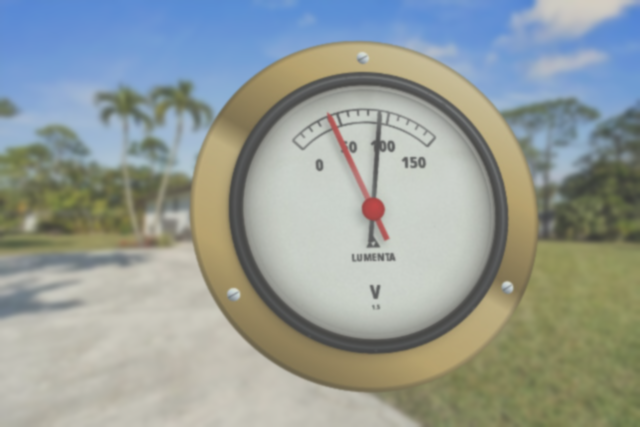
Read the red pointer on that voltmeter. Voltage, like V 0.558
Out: V 40
